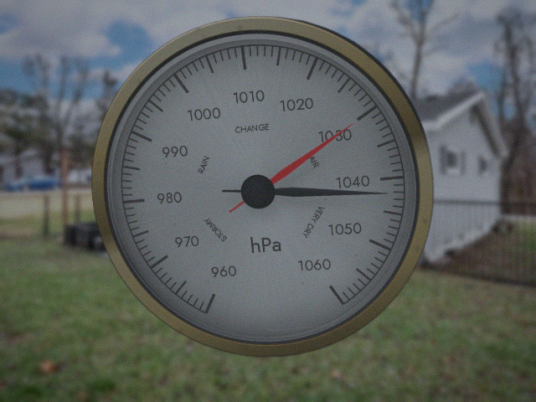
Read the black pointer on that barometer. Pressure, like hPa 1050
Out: hPa 1042
